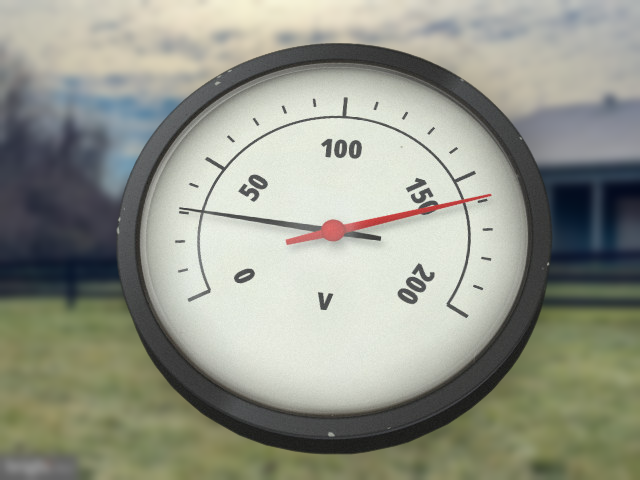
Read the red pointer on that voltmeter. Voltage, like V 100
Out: V 160
